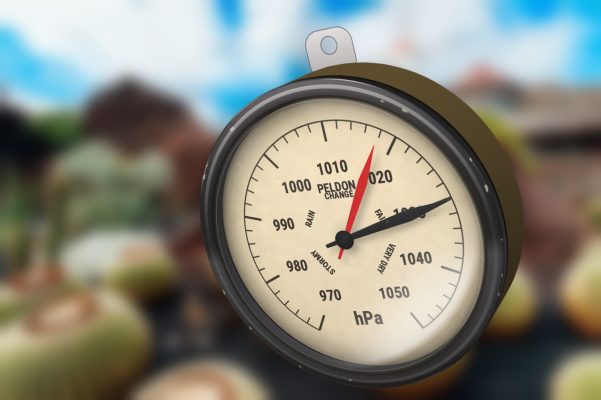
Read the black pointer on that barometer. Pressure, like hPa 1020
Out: hPa 1030
